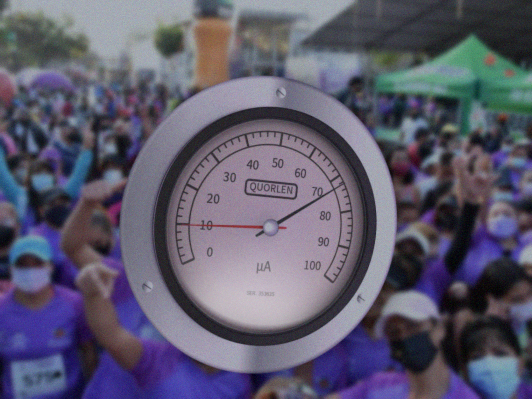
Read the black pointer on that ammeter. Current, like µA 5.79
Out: µA 72
